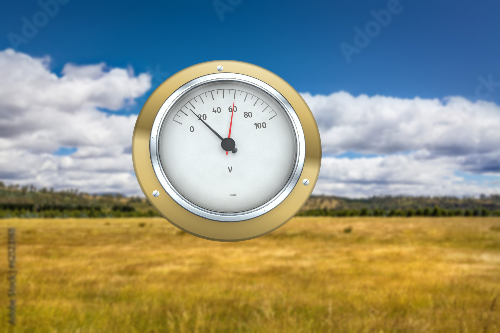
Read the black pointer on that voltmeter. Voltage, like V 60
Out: V 15
